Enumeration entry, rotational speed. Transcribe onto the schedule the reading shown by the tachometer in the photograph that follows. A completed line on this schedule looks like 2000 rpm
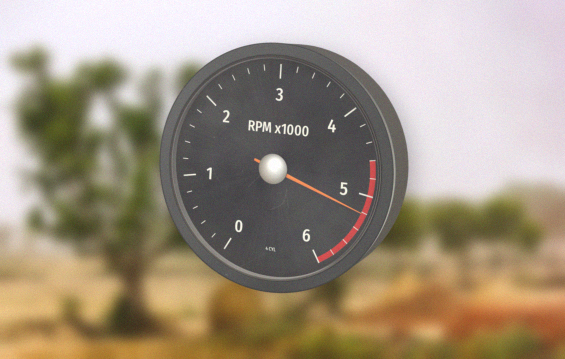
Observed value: 5200 rpm
